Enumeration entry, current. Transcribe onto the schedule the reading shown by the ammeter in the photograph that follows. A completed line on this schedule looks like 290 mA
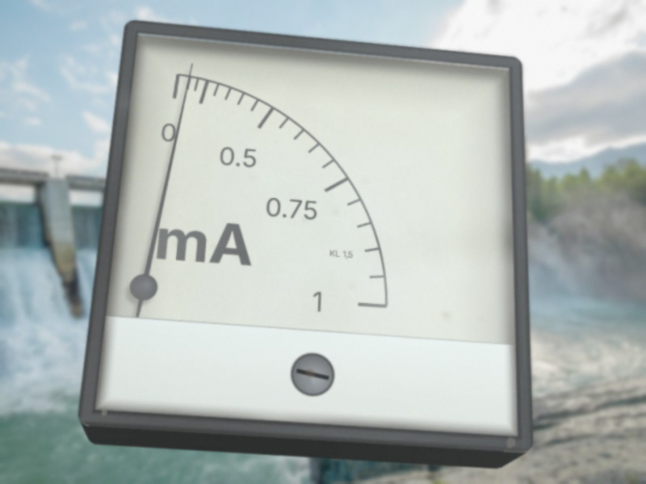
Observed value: 0.15 mA
